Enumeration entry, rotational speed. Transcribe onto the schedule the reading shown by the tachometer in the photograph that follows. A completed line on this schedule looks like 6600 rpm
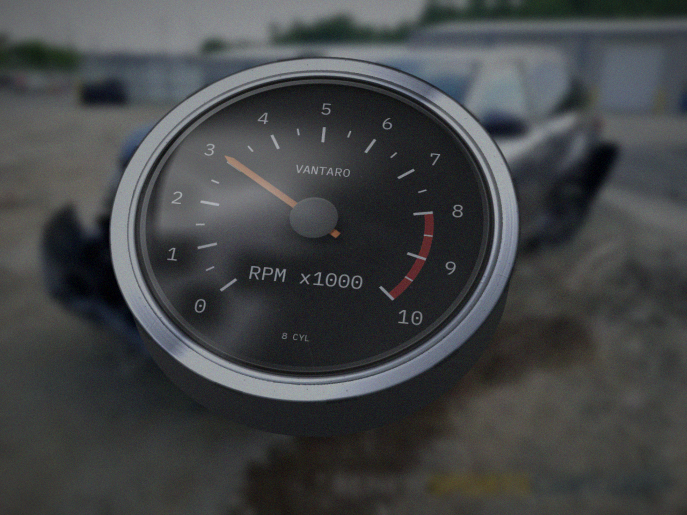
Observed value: 3000 rpm
